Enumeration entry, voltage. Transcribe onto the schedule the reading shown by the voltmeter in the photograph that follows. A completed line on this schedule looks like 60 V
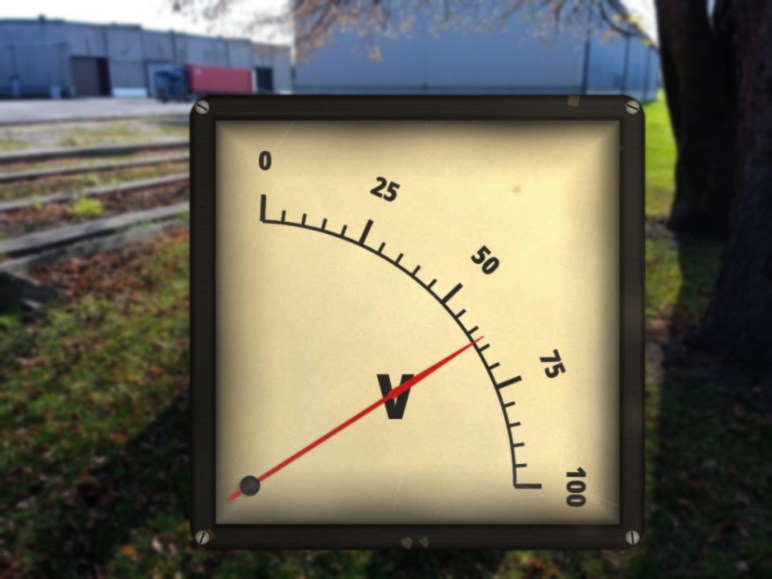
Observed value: 62.5 V
